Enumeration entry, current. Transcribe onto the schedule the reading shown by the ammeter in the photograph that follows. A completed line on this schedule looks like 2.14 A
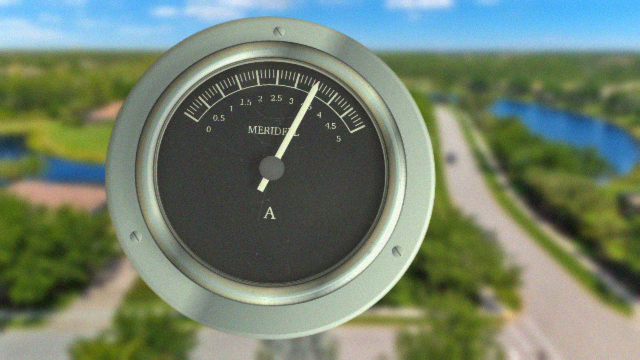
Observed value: 3.5 A
